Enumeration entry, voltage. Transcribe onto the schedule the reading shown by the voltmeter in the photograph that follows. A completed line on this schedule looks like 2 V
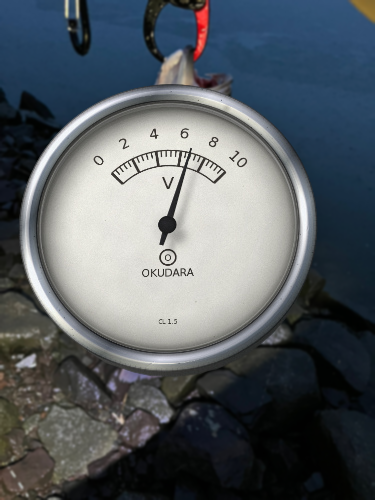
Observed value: 6.8 V
